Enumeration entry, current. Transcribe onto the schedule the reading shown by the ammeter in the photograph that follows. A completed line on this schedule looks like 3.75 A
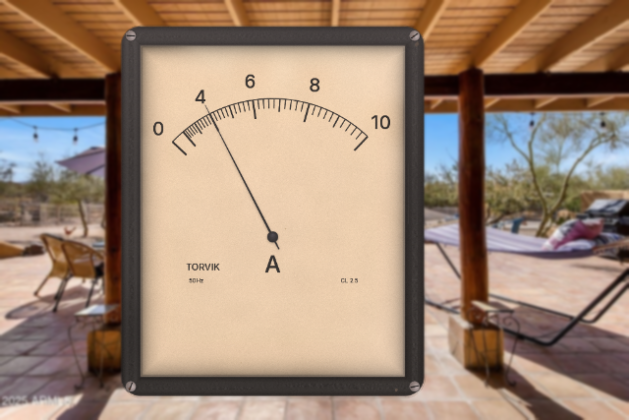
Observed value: 4 A
